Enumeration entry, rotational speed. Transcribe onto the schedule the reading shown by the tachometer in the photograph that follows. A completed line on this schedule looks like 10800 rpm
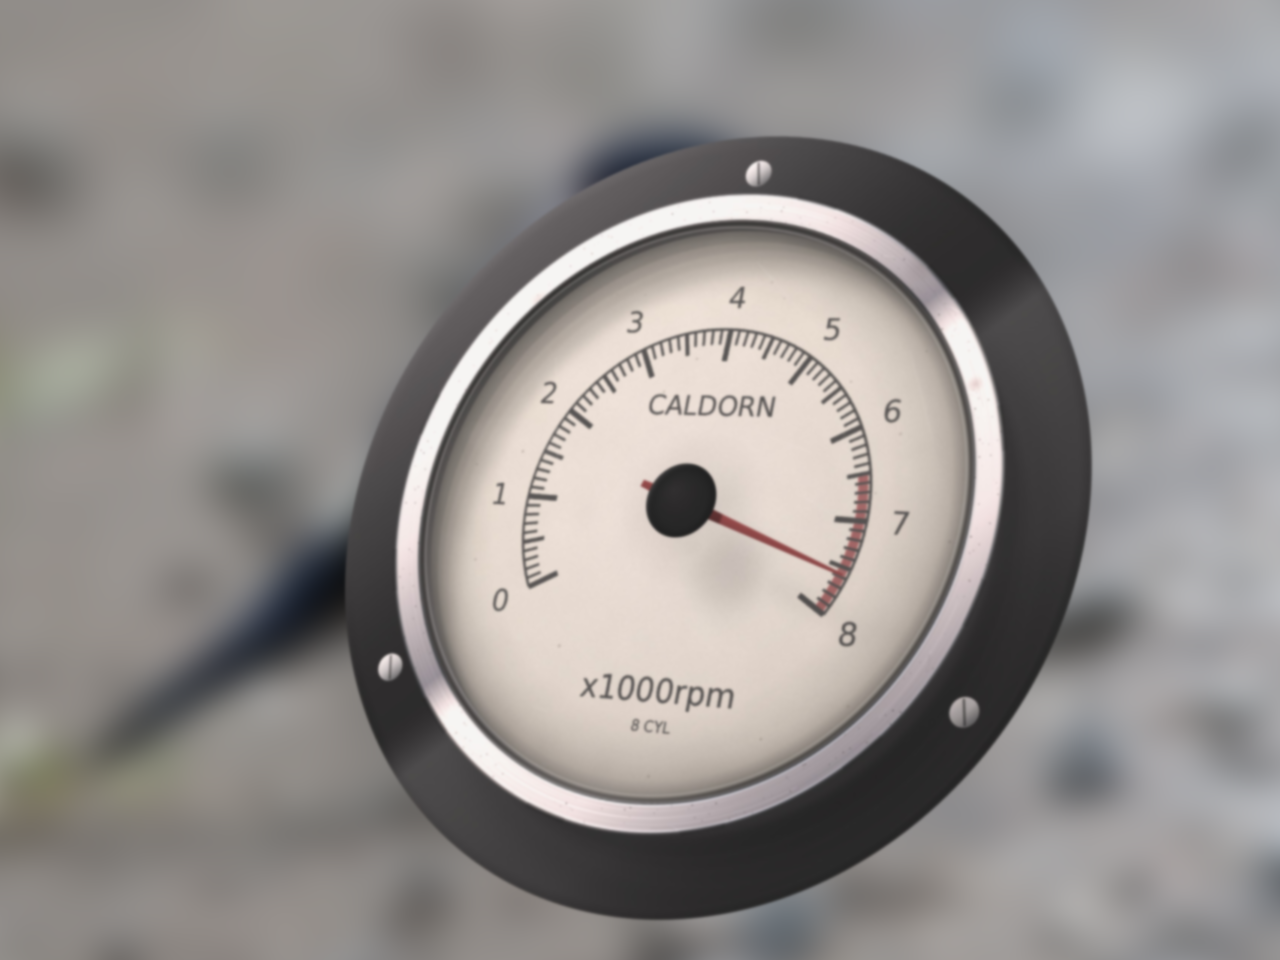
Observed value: 7600 rpm
